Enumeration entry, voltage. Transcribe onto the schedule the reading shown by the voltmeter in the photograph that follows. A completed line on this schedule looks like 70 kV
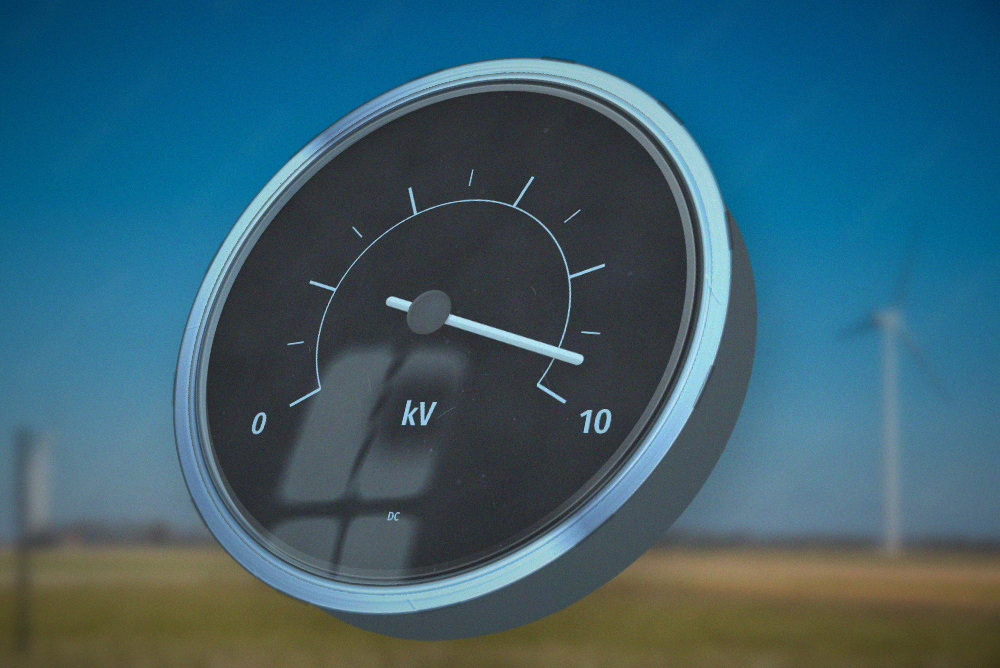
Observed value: 9.5 kV
